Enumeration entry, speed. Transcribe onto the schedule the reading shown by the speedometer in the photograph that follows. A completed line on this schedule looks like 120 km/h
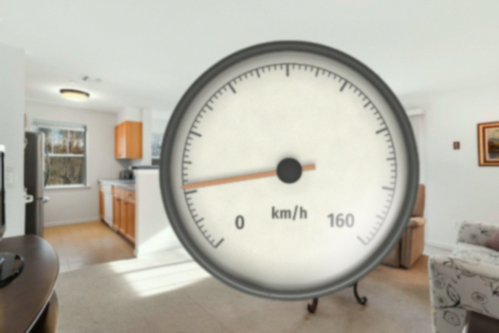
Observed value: 22 km/h
